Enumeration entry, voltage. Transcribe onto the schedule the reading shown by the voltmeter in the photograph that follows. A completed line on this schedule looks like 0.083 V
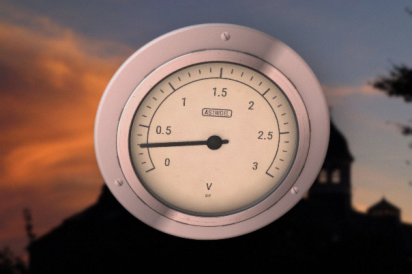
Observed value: 0.3 V
